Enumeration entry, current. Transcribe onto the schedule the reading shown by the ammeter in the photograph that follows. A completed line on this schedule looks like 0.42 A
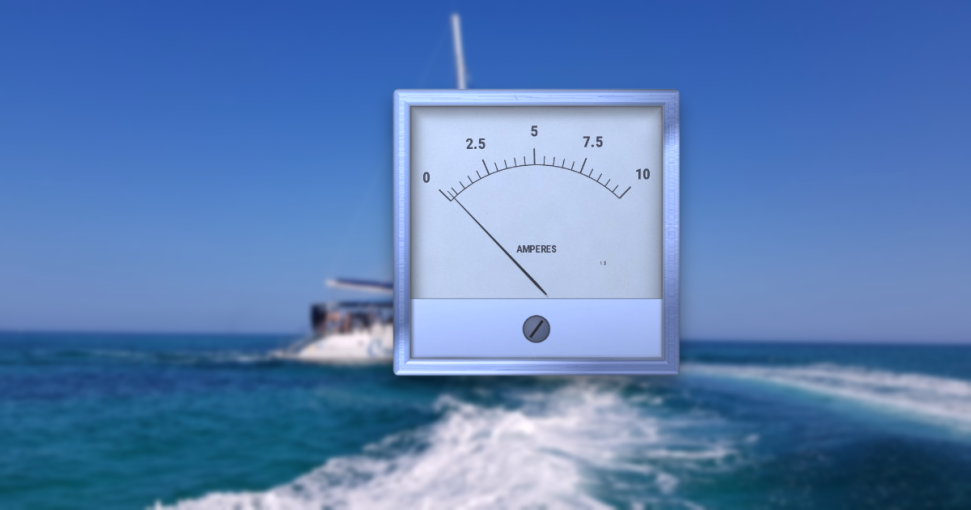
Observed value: 0.25 A
